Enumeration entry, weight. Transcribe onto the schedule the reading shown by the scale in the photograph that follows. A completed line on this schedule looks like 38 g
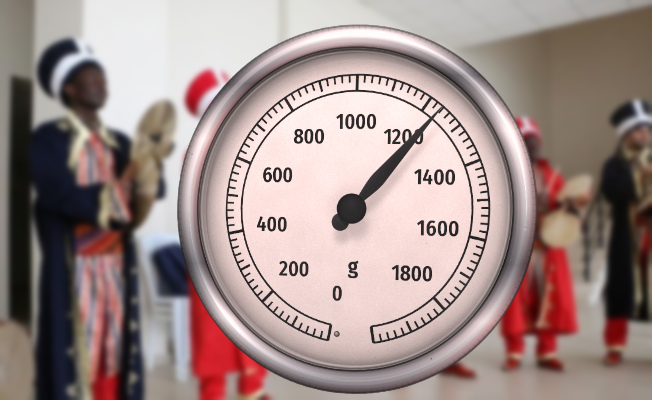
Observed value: 1240 g
